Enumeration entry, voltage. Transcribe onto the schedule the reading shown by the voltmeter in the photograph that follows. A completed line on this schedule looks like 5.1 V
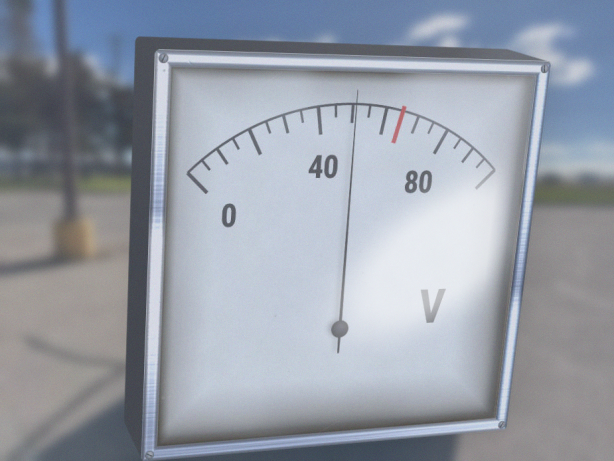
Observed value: 50 V
